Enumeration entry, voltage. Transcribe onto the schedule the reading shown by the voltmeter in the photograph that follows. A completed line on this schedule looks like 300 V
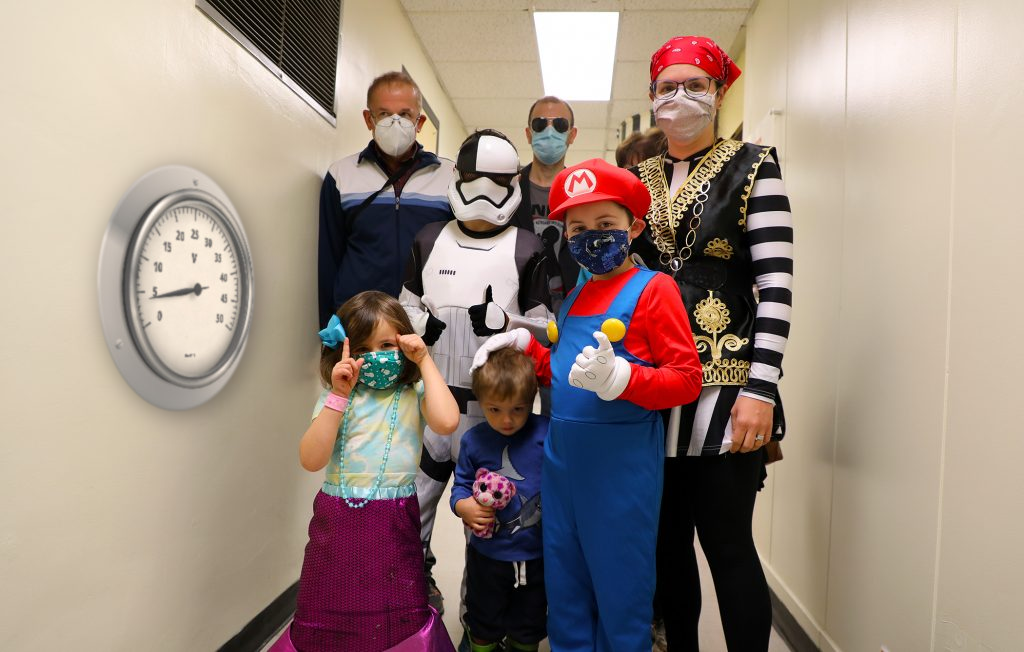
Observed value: 4 V
